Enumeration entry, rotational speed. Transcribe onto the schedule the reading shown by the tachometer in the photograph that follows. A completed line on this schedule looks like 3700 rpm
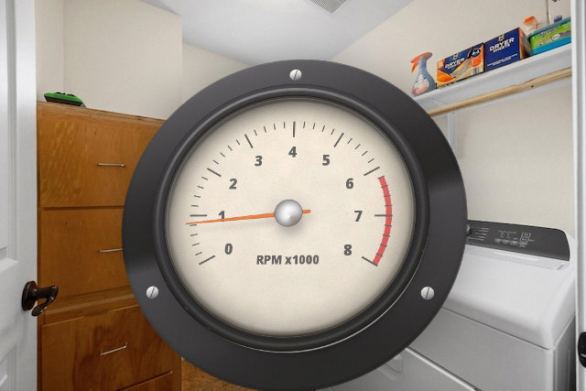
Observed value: 800 rpm
